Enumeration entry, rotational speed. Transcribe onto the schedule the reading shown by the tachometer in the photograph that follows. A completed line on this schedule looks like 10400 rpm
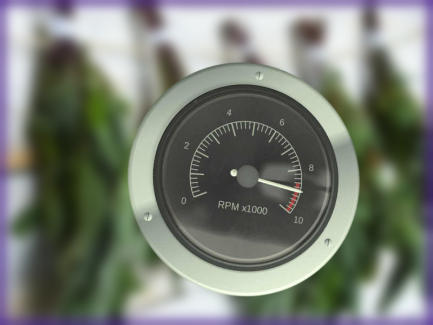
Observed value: 9000 rpm
